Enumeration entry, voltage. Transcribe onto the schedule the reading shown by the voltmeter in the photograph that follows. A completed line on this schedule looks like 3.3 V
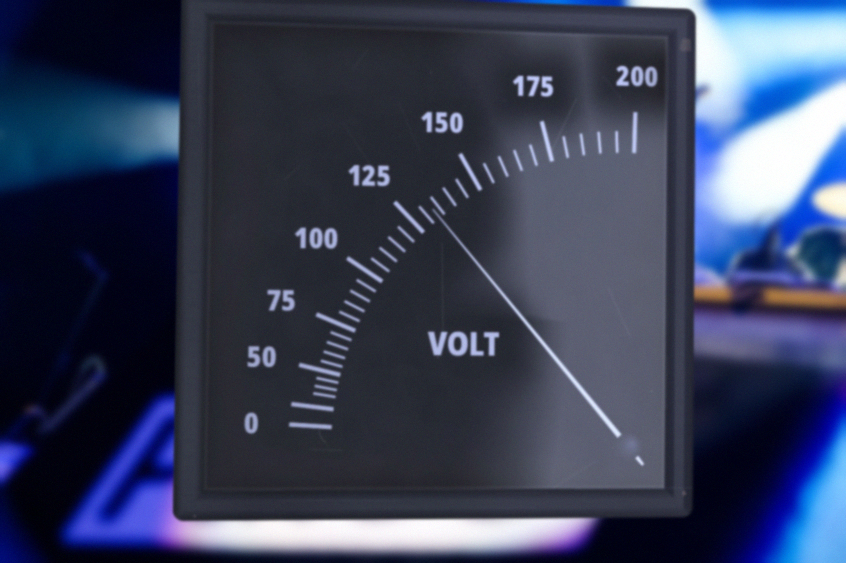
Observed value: 132.5 V
